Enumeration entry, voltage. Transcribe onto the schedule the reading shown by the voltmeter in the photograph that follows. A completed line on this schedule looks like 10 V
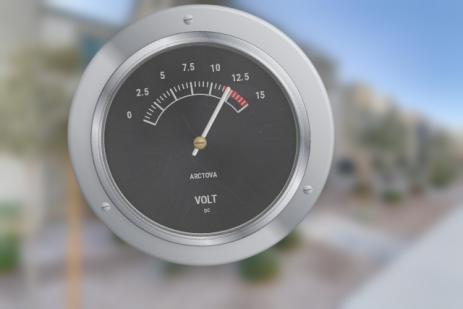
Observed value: 12 V
